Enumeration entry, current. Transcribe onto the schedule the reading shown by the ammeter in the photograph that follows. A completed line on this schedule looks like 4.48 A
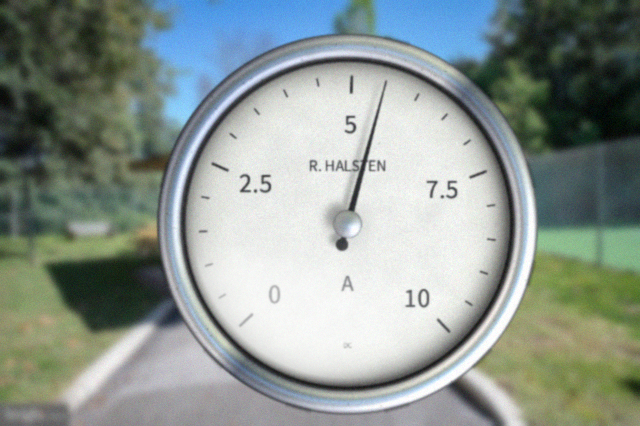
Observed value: 5.5 A
